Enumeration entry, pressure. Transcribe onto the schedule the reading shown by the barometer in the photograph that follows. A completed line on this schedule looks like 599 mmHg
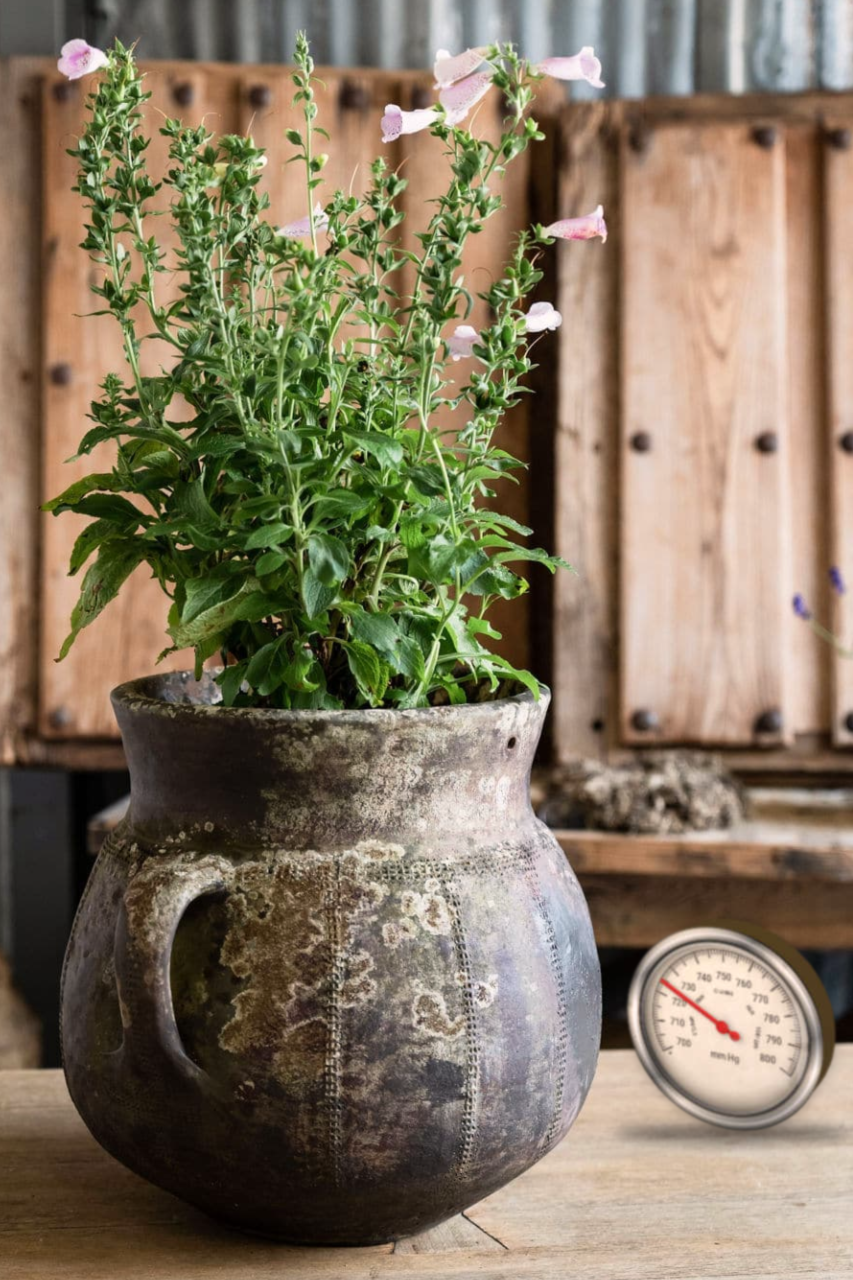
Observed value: 725 mmHg
